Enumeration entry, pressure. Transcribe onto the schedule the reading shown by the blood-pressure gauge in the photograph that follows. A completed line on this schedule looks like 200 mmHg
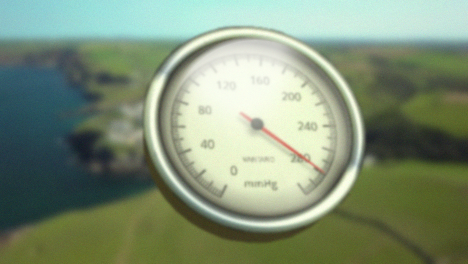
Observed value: 280 mmHg
